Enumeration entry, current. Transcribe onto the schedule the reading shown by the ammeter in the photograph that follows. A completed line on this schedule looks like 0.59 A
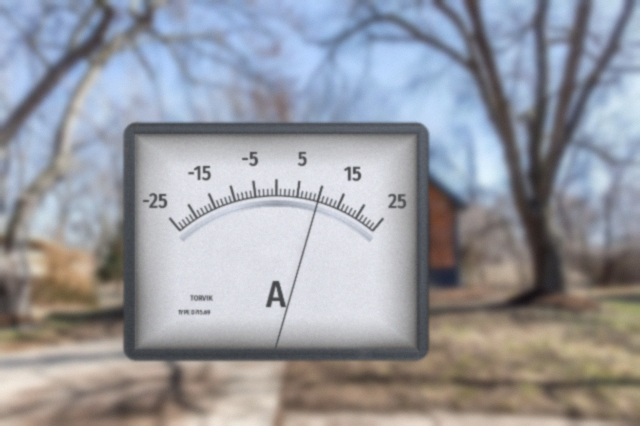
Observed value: 10 A
